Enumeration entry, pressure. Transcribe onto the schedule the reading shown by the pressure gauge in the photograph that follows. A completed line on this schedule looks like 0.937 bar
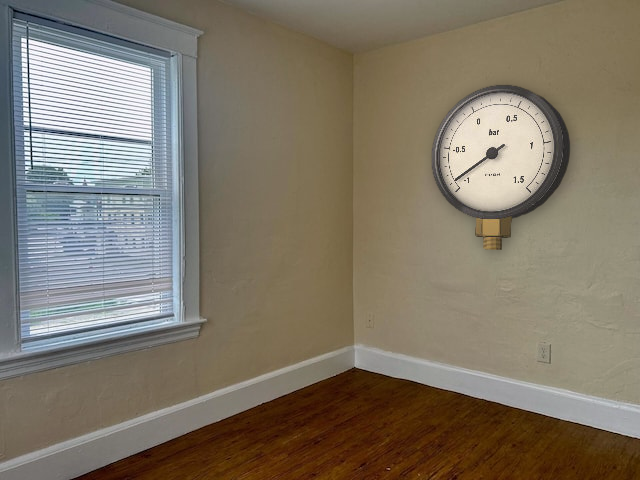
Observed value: -0.9 bar
